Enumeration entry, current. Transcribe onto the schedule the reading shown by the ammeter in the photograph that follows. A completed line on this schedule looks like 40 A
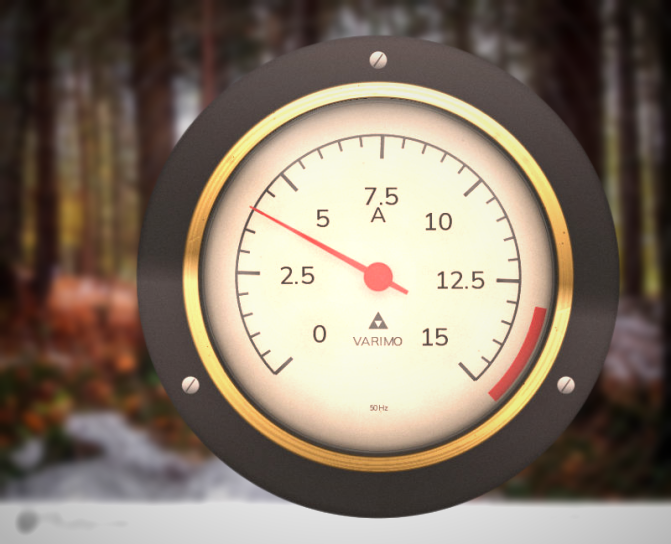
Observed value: 4 A
